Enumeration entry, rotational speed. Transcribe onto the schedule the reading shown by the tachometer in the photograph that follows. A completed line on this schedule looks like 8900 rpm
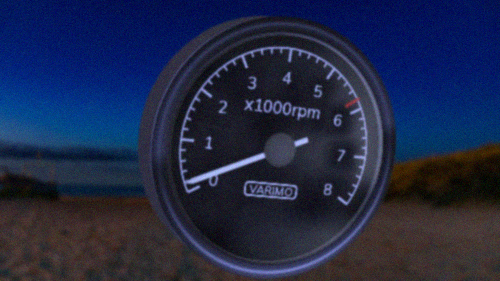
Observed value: 200 rpm
